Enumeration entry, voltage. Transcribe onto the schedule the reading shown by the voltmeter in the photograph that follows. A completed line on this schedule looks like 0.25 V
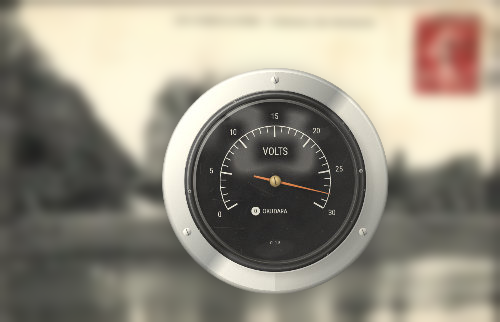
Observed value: 28 V
